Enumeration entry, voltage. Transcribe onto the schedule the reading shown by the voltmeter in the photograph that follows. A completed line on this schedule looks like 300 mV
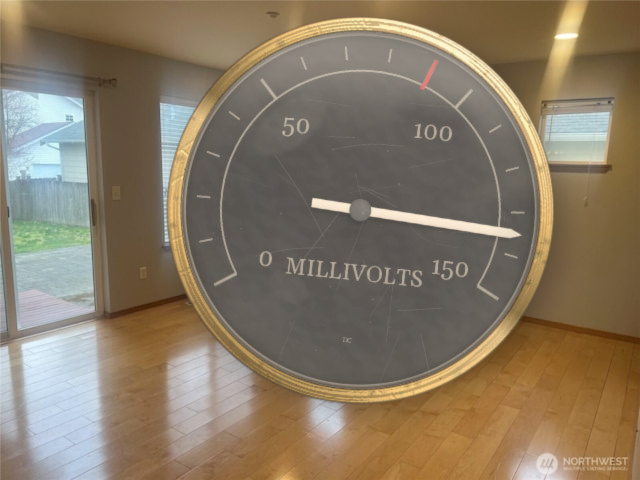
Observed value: 135 mV
